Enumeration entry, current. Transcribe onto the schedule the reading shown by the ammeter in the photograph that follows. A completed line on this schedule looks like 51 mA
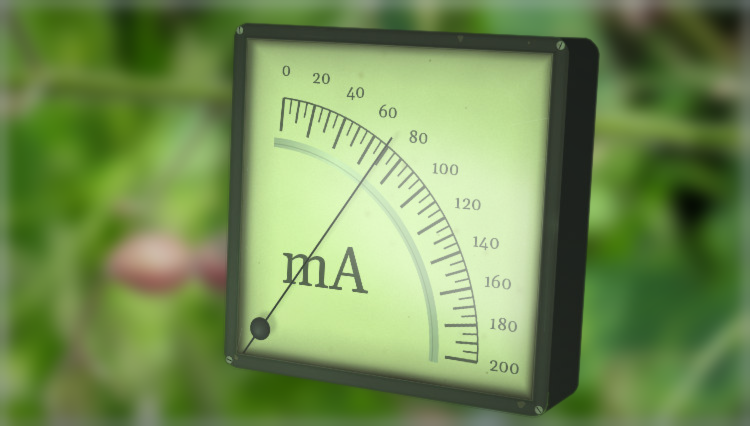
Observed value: 70 mA
